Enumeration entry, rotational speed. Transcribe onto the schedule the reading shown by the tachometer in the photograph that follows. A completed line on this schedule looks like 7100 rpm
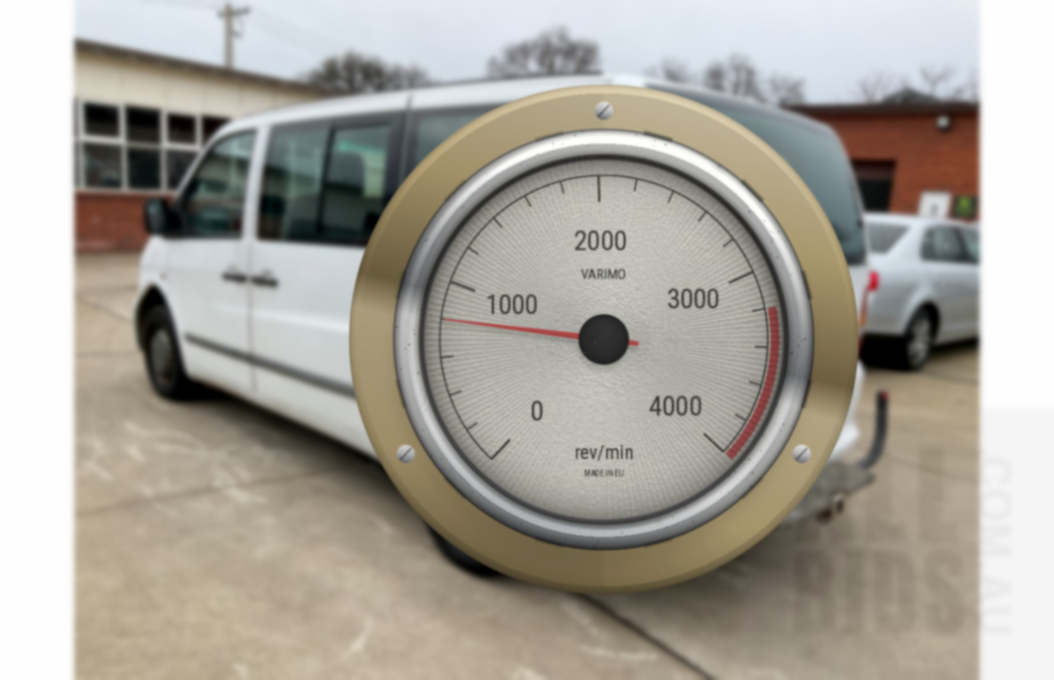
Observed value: 800 rpm
